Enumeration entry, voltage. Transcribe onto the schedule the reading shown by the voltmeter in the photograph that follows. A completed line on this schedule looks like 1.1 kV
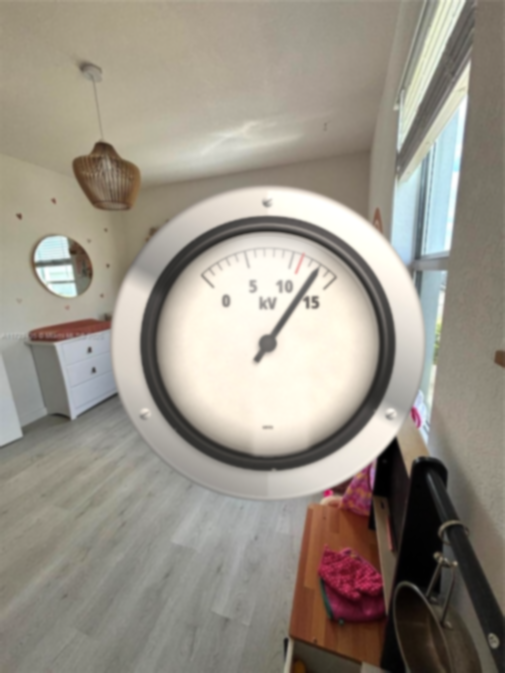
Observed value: 13 kV
